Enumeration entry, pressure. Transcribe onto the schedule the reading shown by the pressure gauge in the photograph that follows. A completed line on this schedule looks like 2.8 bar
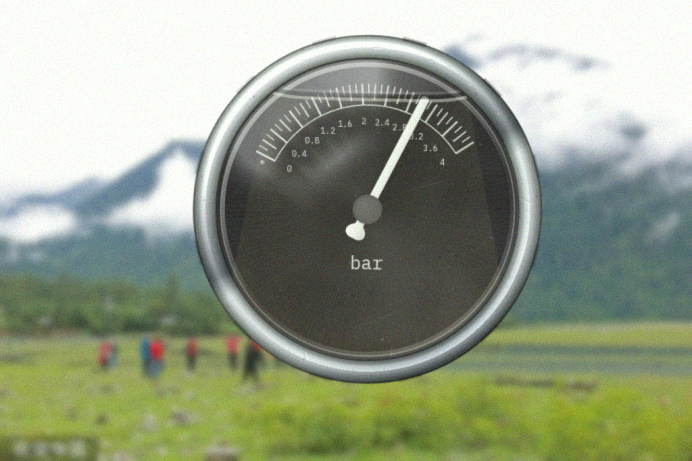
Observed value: 3 bar
